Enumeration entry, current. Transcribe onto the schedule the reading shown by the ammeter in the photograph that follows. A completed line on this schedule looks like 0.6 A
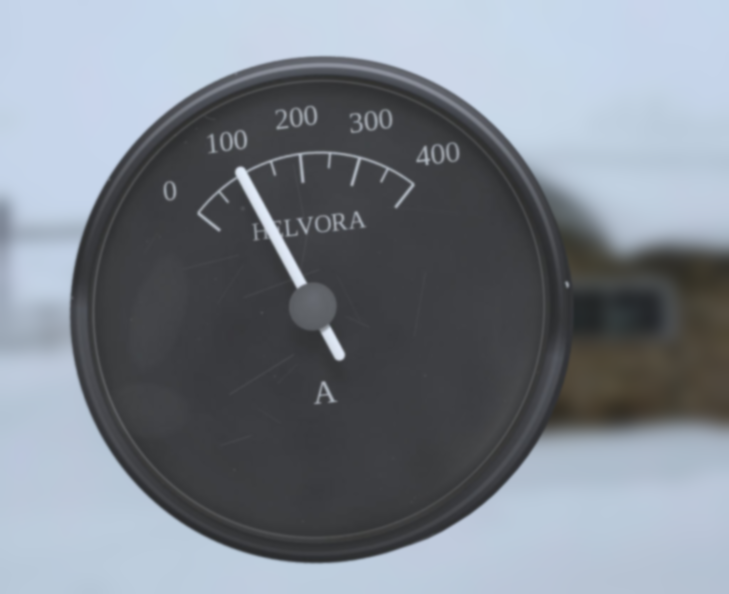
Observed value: 100 A
